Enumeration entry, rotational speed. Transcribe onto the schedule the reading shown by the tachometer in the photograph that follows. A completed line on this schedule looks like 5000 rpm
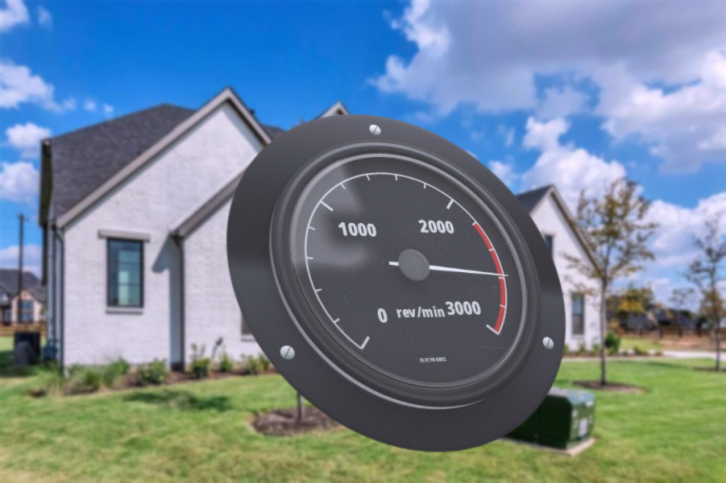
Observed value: 2600 rpm
